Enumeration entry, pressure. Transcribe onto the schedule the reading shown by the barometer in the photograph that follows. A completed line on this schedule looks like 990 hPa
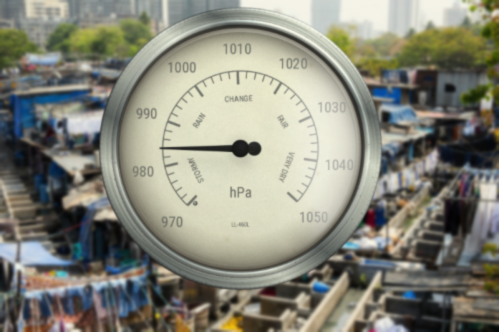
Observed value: 984 hPa
